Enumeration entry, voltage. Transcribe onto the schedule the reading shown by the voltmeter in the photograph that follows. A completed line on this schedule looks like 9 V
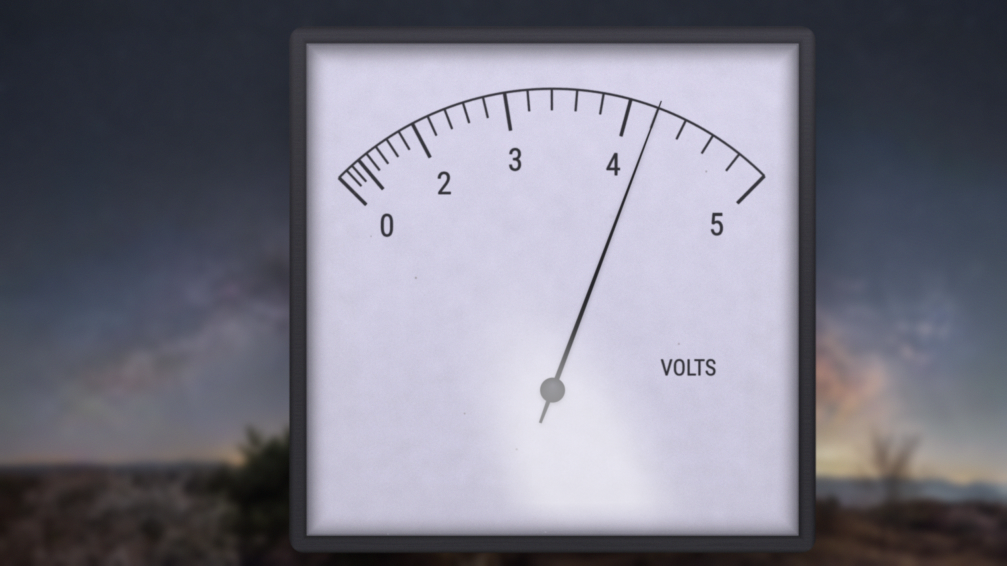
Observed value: 4.2 V
